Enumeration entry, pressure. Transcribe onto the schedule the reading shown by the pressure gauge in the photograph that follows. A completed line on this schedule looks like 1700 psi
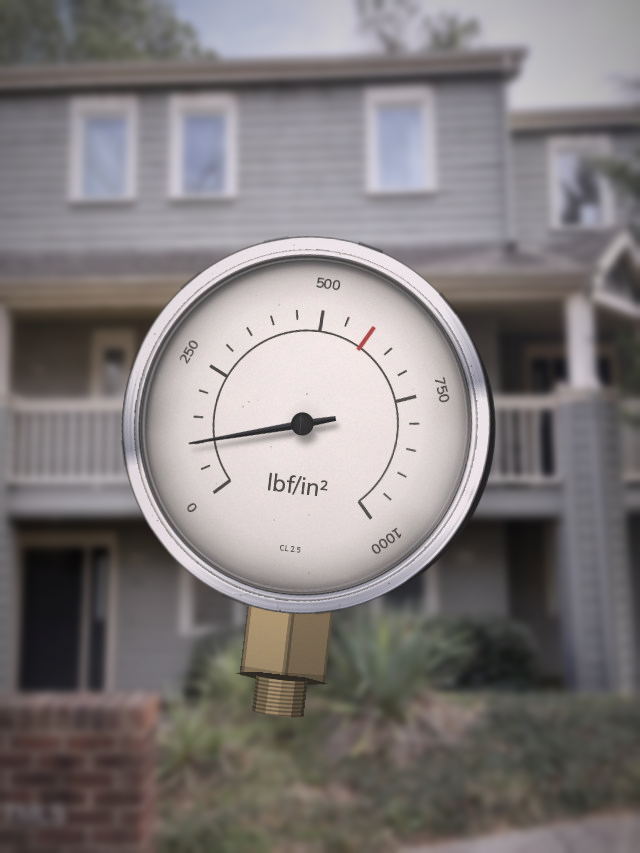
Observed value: 100 psi
